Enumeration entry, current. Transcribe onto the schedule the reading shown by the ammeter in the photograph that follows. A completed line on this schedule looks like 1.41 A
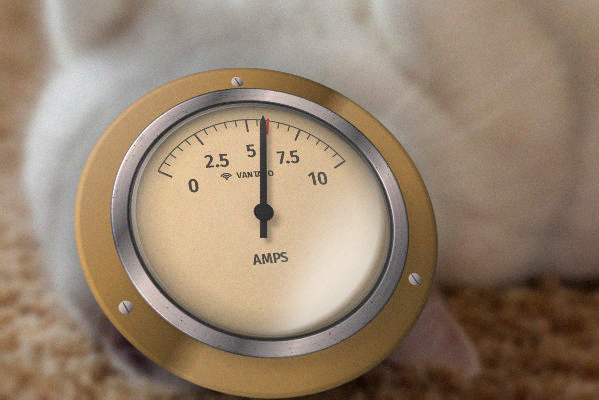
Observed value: 5.75 A
